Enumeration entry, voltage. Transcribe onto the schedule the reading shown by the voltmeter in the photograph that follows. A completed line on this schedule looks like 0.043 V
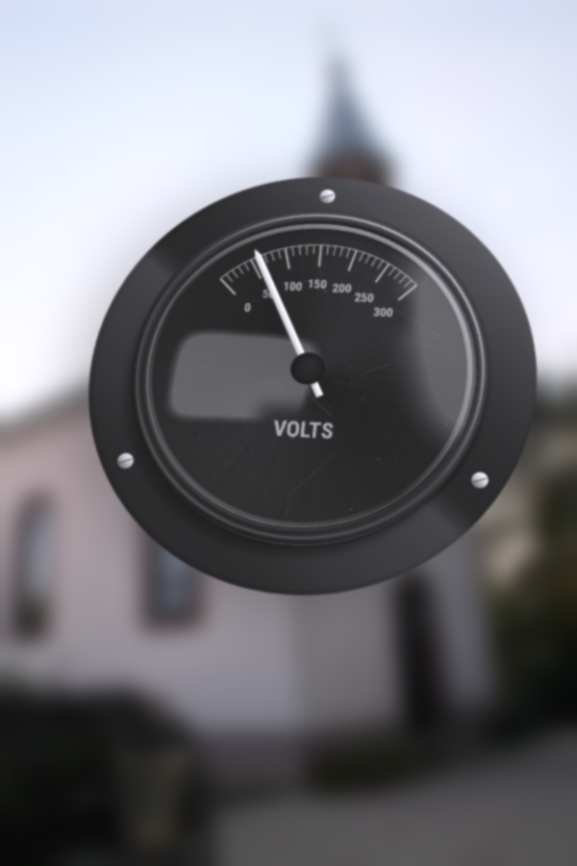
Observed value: 60 V
